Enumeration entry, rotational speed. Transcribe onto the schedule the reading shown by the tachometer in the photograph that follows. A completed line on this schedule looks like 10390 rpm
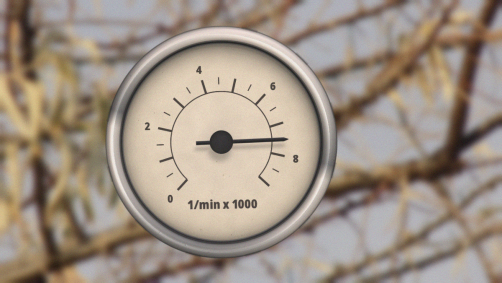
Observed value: 7500 rpm
